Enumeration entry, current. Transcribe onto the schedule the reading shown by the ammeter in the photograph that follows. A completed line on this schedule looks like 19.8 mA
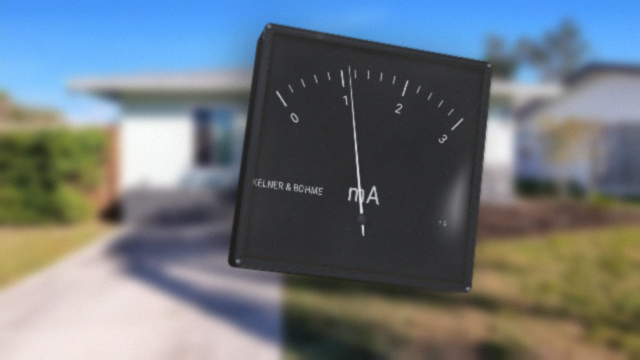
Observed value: 1.1 mA
